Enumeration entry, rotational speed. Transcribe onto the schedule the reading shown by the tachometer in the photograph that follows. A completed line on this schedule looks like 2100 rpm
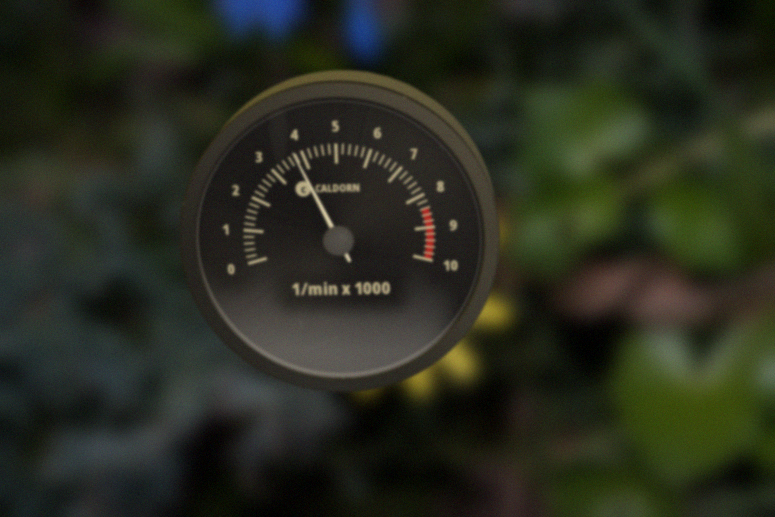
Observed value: 3800 rpm
